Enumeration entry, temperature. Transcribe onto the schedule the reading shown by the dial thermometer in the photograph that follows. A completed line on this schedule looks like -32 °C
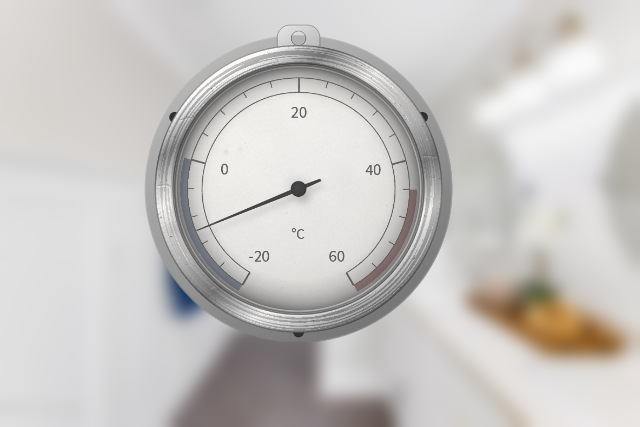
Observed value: -10 °C
